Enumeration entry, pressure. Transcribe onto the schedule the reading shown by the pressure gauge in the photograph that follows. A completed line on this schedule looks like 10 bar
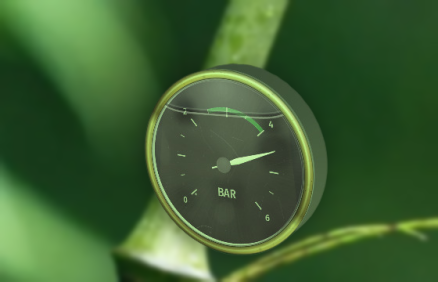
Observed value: 4.5 bar
